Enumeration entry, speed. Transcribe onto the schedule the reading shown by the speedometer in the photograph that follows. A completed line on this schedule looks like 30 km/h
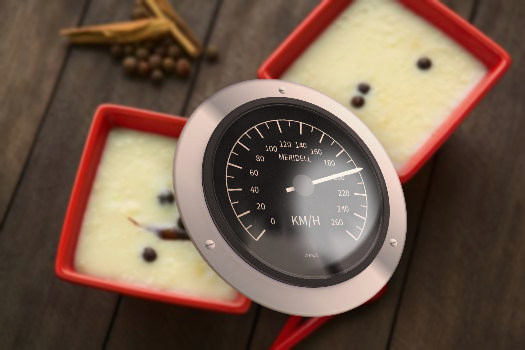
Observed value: 200 km/h
